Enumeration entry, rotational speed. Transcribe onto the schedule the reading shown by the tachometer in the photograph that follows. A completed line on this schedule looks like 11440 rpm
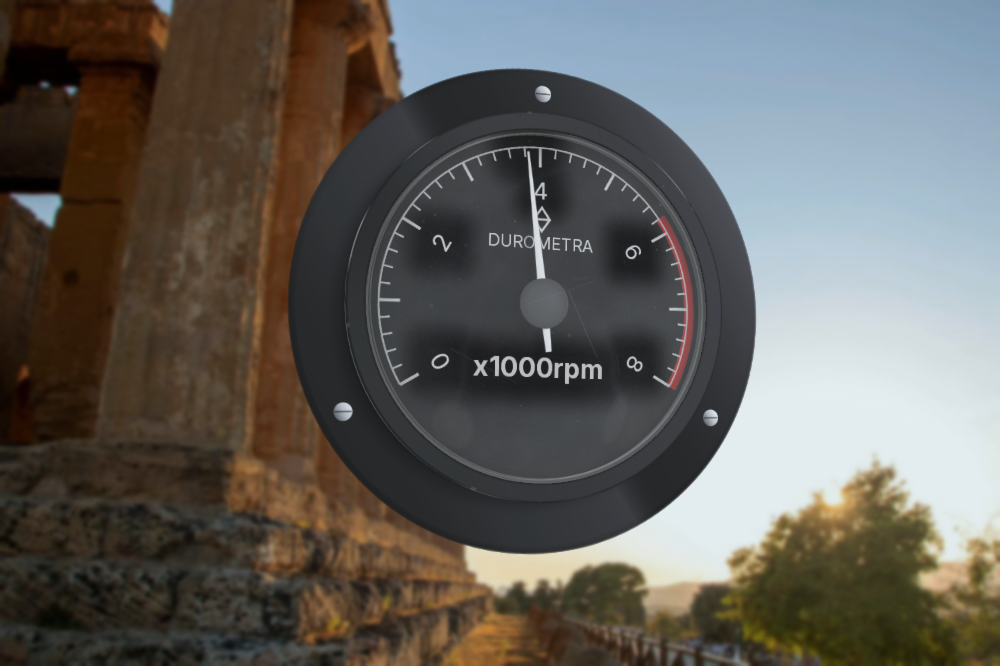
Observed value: 3800 rpm
